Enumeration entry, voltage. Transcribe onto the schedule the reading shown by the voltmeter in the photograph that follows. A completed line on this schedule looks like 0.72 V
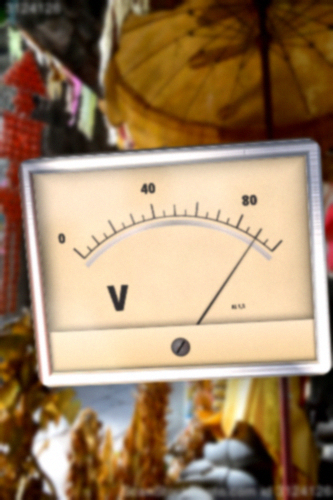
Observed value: 90 V
